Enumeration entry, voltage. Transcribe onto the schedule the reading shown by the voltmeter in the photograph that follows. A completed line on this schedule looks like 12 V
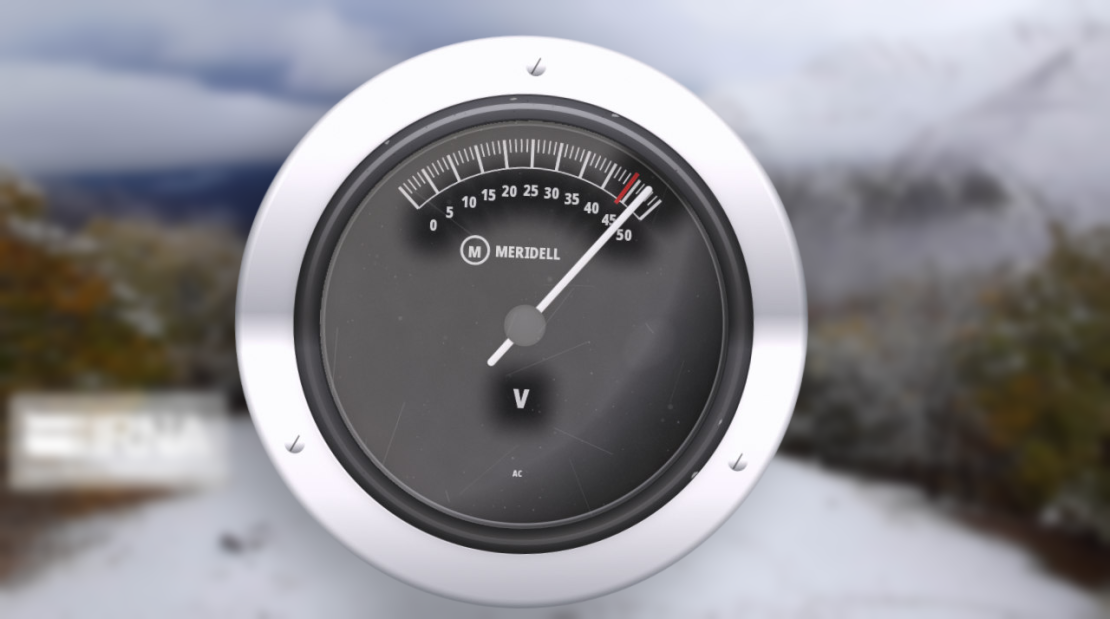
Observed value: 47 V
